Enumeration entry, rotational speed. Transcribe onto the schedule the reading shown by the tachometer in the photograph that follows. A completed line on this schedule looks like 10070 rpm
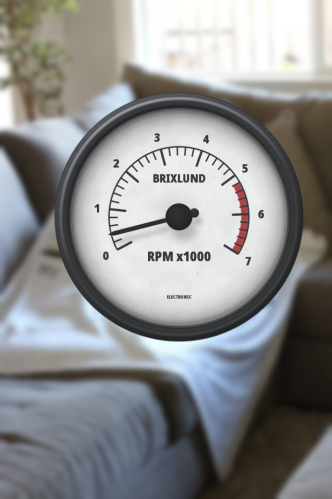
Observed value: 400 rpm
